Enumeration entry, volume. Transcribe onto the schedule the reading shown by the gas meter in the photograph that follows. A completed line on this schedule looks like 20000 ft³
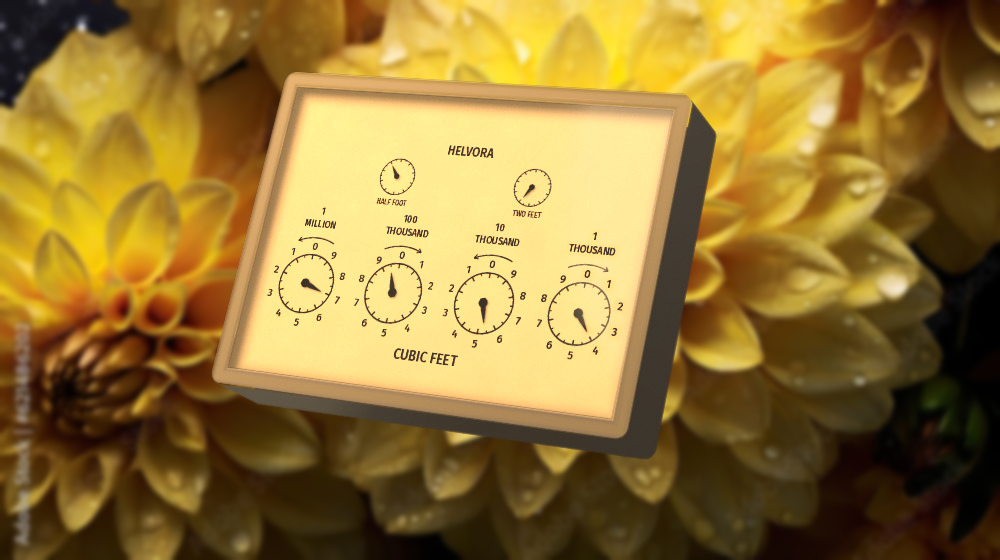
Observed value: 695400 ft³
